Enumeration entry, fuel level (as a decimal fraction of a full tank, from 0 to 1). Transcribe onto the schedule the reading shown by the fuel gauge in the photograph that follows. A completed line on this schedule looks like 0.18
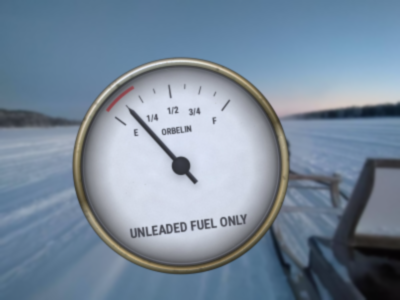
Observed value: 0.125
